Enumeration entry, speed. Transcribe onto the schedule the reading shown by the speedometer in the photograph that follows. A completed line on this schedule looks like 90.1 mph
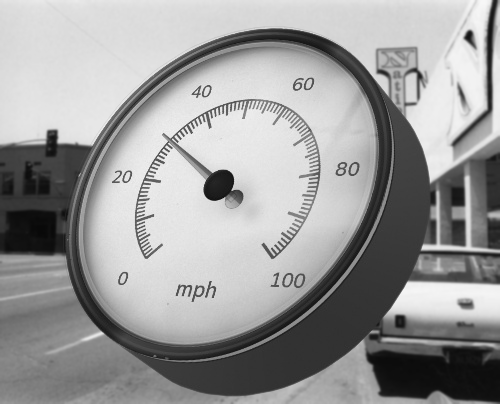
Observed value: 30 mph
